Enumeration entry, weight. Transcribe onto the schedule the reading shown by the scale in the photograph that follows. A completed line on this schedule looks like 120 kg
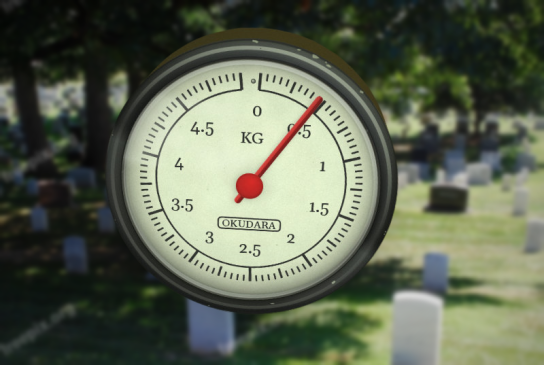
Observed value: 0.45 kg
